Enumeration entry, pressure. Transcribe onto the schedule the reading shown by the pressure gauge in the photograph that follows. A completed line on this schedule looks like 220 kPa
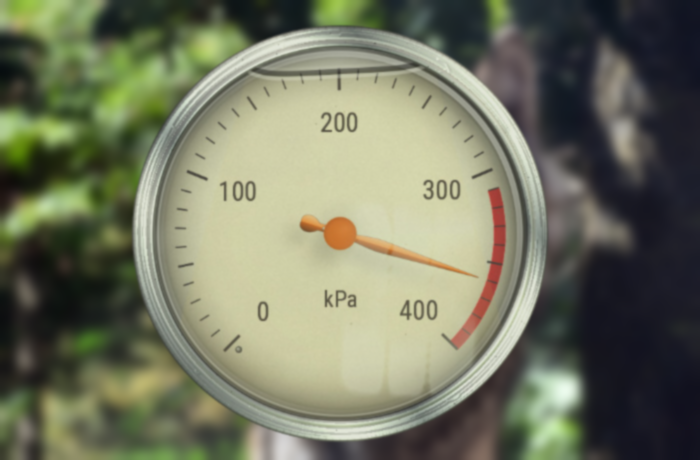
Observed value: 360 kPa
